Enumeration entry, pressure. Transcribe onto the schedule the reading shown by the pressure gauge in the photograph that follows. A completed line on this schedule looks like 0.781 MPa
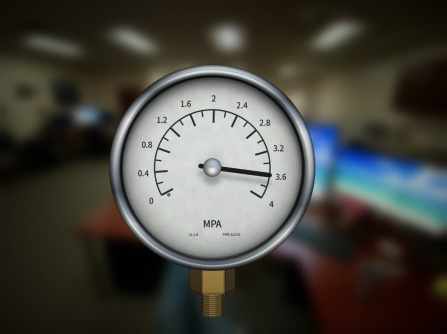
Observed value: 3.6 MPa
